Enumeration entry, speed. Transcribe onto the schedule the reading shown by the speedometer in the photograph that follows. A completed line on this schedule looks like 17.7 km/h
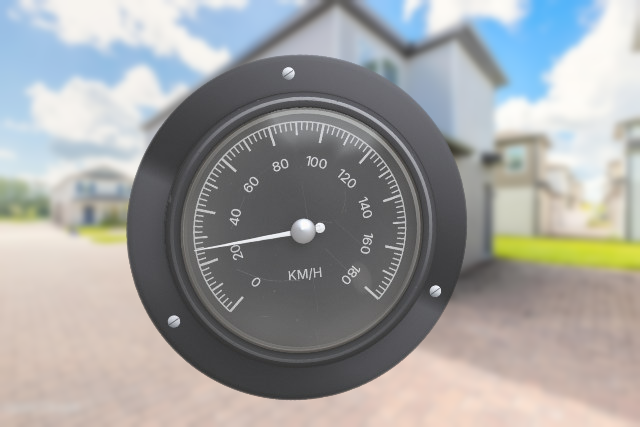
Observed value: 26 km/h
